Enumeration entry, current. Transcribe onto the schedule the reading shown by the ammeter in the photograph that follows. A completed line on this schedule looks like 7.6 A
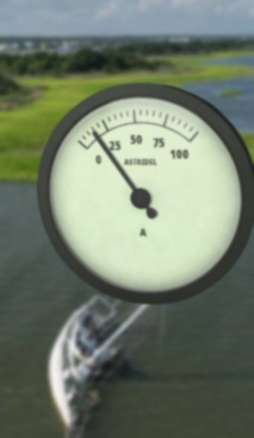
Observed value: 15 A
